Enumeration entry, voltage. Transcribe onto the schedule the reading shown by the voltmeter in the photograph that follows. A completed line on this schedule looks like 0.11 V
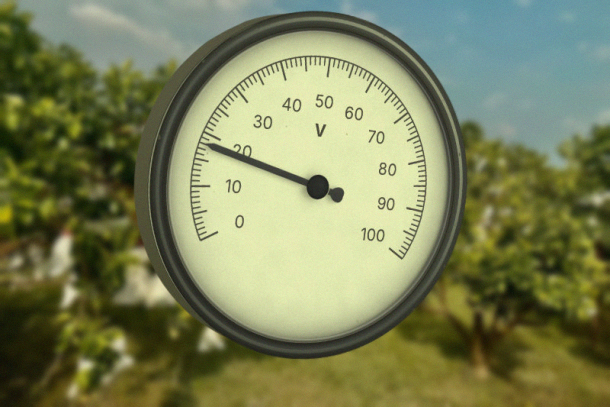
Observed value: 18 V
